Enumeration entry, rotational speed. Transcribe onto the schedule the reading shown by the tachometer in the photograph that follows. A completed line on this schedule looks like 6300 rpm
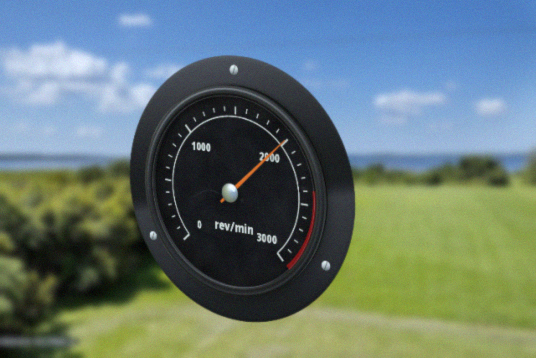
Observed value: 2000 rpm
